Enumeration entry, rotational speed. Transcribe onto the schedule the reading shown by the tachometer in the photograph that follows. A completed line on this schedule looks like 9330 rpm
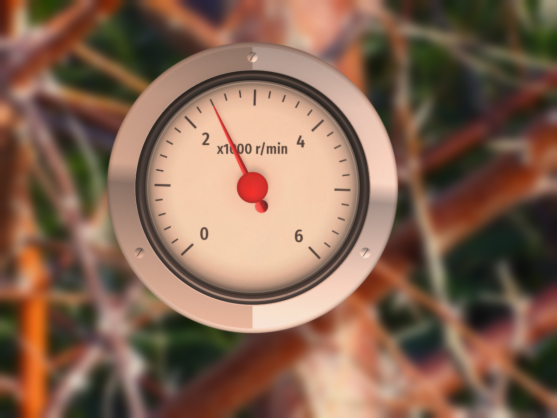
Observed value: 2400 rpm
